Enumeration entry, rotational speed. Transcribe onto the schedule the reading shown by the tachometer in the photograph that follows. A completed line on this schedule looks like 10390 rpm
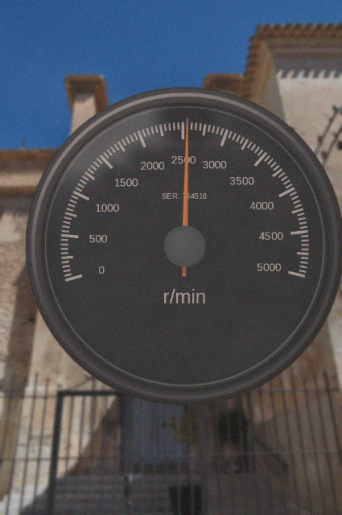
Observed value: 2550 rpm
